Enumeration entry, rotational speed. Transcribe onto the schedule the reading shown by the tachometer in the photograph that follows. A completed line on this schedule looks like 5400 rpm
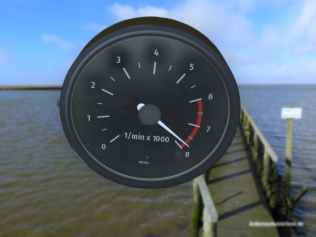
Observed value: 7750 rpm
